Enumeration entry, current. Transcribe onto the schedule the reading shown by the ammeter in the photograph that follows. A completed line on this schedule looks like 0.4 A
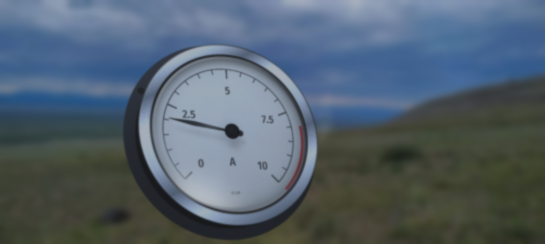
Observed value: 2 A
